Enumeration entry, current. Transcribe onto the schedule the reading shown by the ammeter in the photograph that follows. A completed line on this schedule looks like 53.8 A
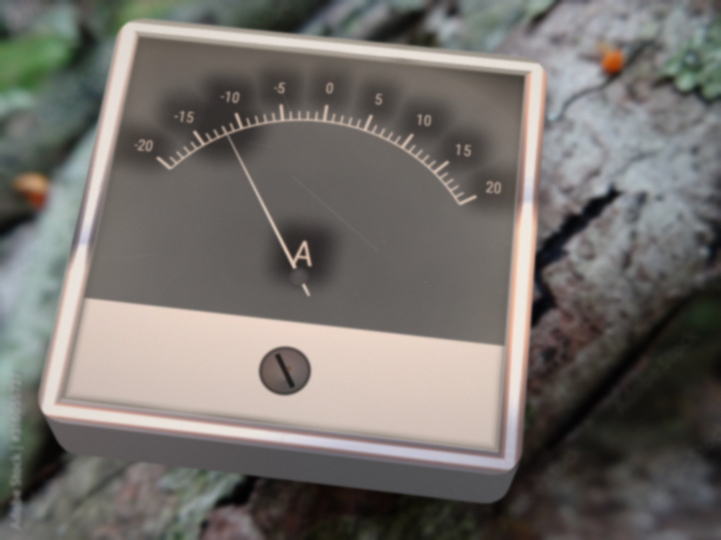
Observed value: -12 A
